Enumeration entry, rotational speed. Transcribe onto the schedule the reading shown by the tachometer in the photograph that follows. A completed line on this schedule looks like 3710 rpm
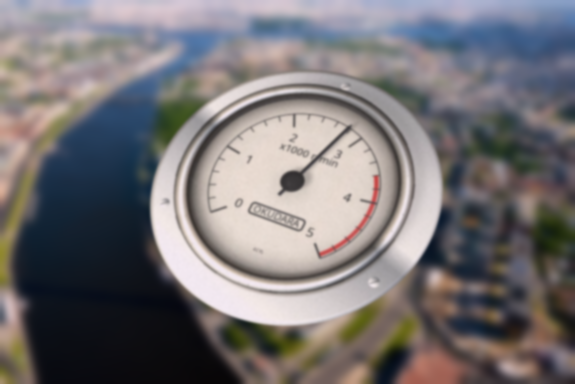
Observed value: 2800 rpm
